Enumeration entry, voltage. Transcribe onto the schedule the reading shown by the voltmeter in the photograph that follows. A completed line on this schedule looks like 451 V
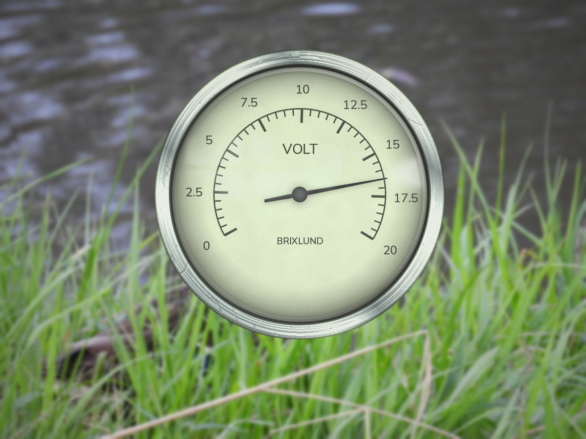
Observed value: 16.5 V
